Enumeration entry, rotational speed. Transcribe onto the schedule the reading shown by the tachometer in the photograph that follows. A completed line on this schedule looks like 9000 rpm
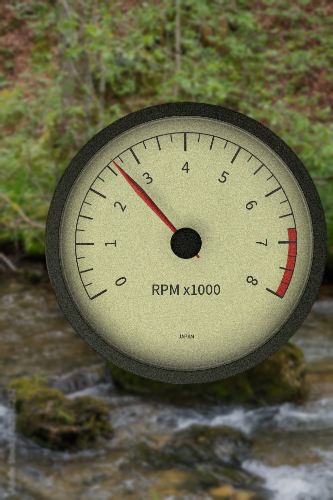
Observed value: 2625 rpm
